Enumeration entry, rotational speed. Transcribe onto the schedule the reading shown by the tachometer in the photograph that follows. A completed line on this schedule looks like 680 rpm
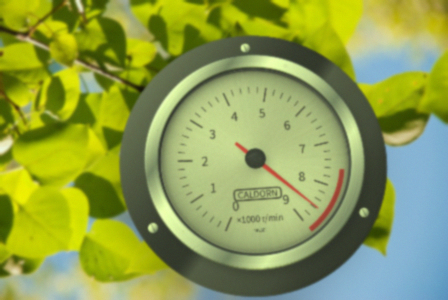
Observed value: 8600 rpm
